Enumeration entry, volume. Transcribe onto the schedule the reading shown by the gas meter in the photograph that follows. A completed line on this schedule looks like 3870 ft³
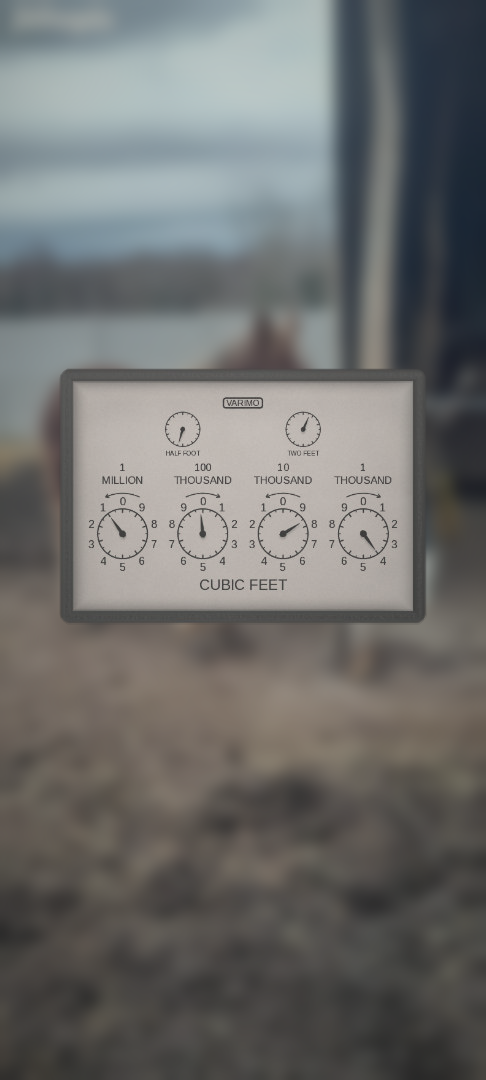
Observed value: 98400 ft³
